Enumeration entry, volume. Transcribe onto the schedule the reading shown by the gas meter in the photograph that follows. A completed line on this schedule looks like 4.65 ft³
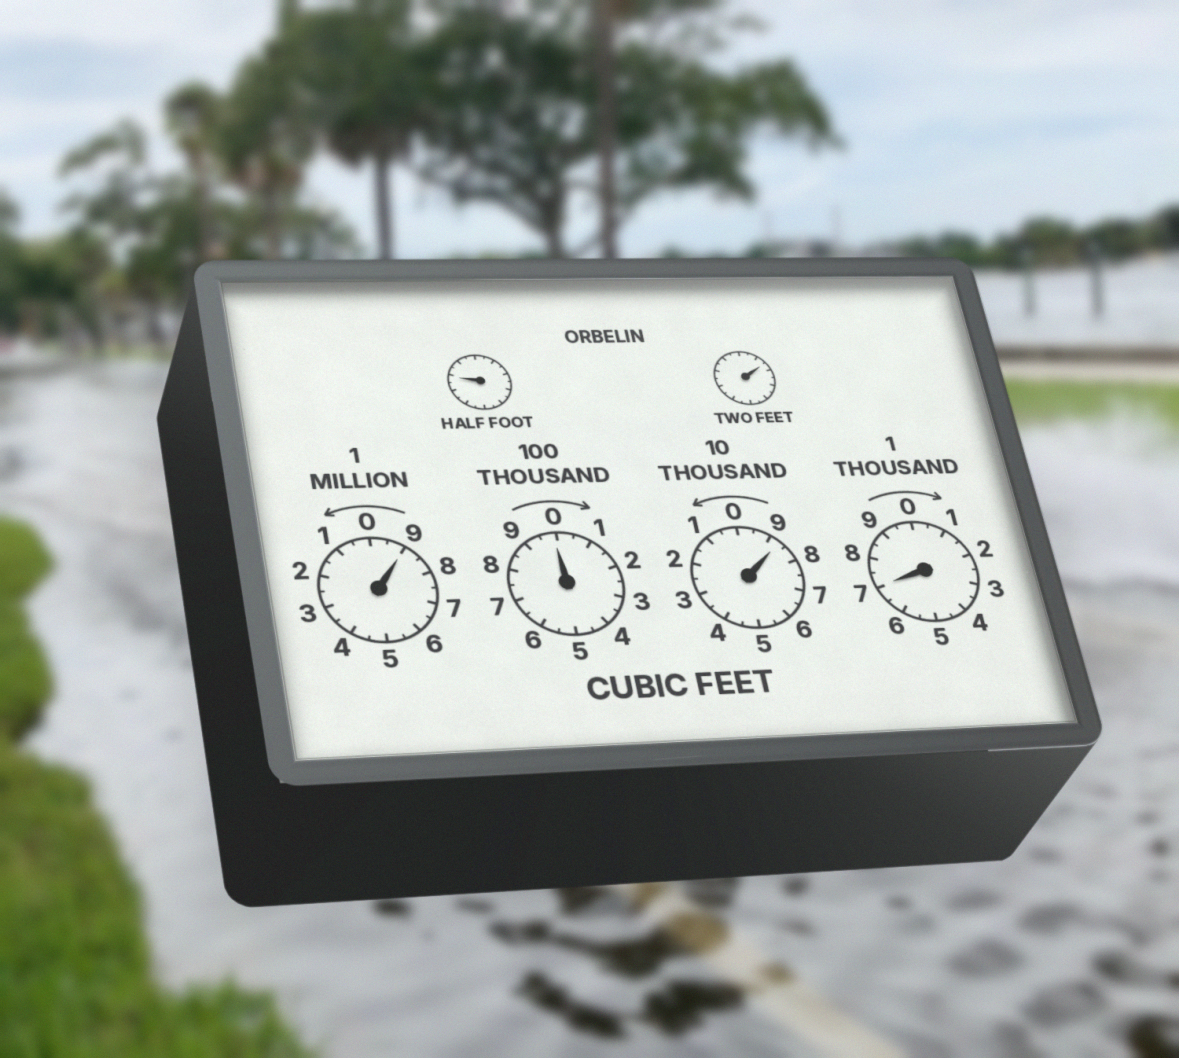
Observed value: 898700 ft³
